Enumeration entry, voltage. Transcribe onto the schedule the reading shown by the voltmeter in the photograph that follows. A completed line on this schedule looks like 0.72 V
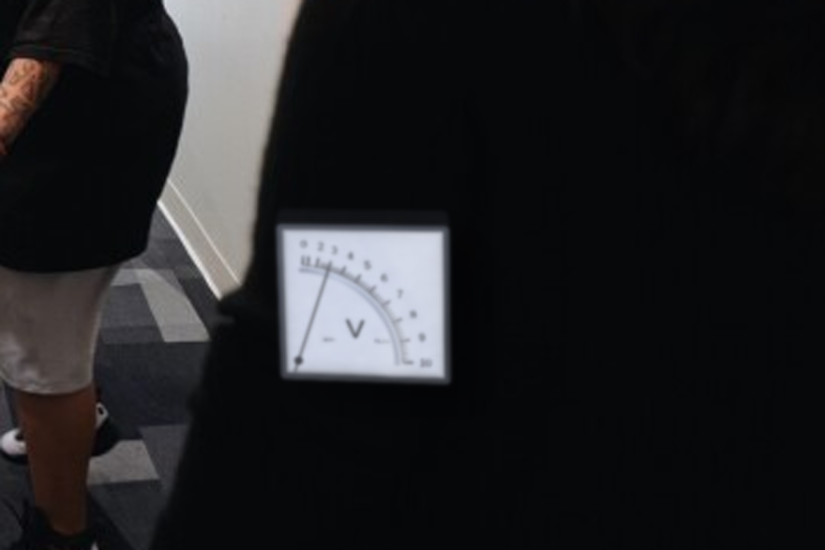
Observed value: 3 V
